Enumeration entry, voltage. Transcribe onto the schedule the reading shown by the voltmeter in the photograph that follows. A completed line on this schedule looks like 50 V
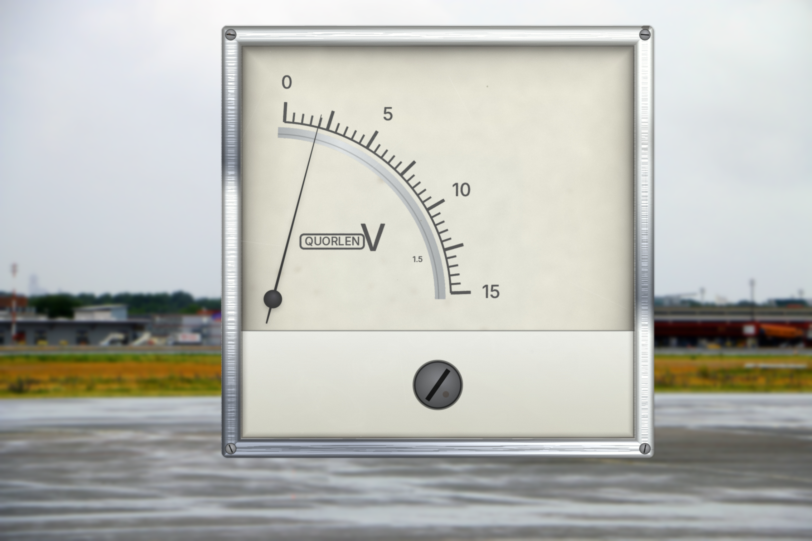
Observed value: 2 V
